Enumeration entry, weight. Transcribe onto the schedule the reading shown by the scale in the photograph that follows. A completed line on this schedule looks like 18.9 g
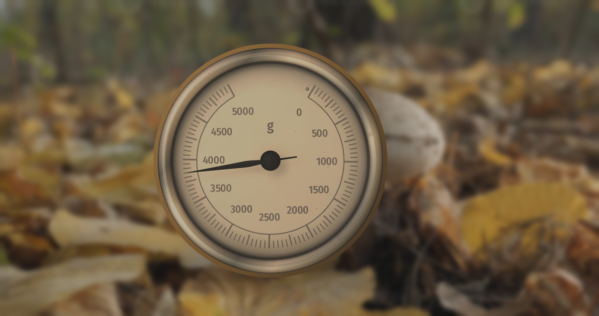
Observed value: 3850 g
